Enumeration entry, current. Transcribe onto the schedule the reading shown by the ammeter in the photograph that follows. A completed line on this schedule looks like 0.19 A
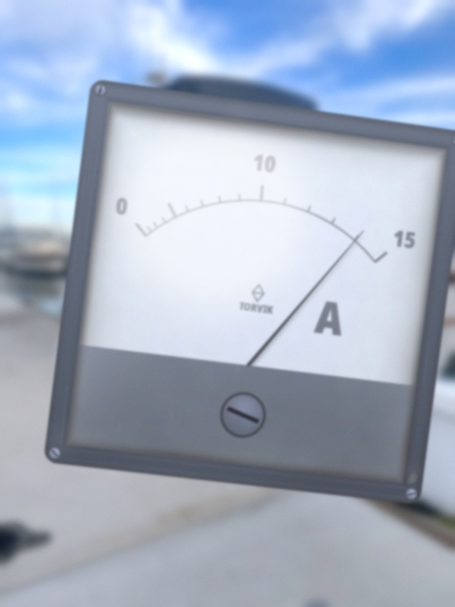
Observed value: 14 A
